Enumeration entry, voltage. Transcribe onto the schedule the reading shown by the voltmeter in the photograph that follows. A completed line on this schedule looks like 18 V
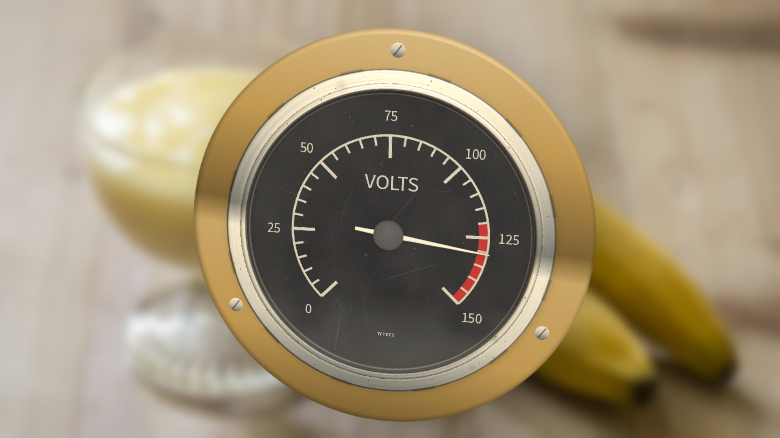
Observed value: 130 V
